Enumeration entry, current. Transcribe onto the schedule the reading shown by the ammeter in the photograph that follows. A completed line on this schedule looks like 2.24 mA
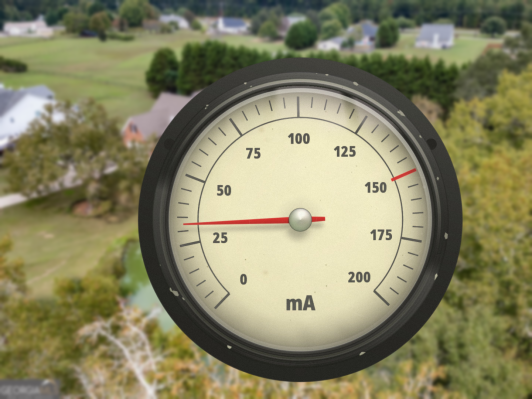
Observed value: 32.5 mA
